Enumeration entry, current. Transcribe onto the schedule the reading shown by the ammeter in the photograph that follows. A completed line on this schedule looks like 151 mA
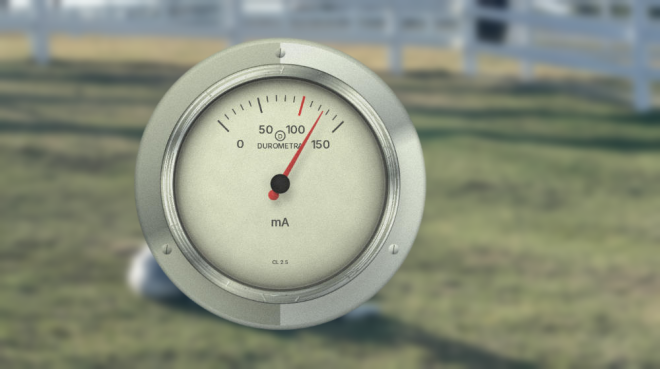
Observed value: 125 mA
